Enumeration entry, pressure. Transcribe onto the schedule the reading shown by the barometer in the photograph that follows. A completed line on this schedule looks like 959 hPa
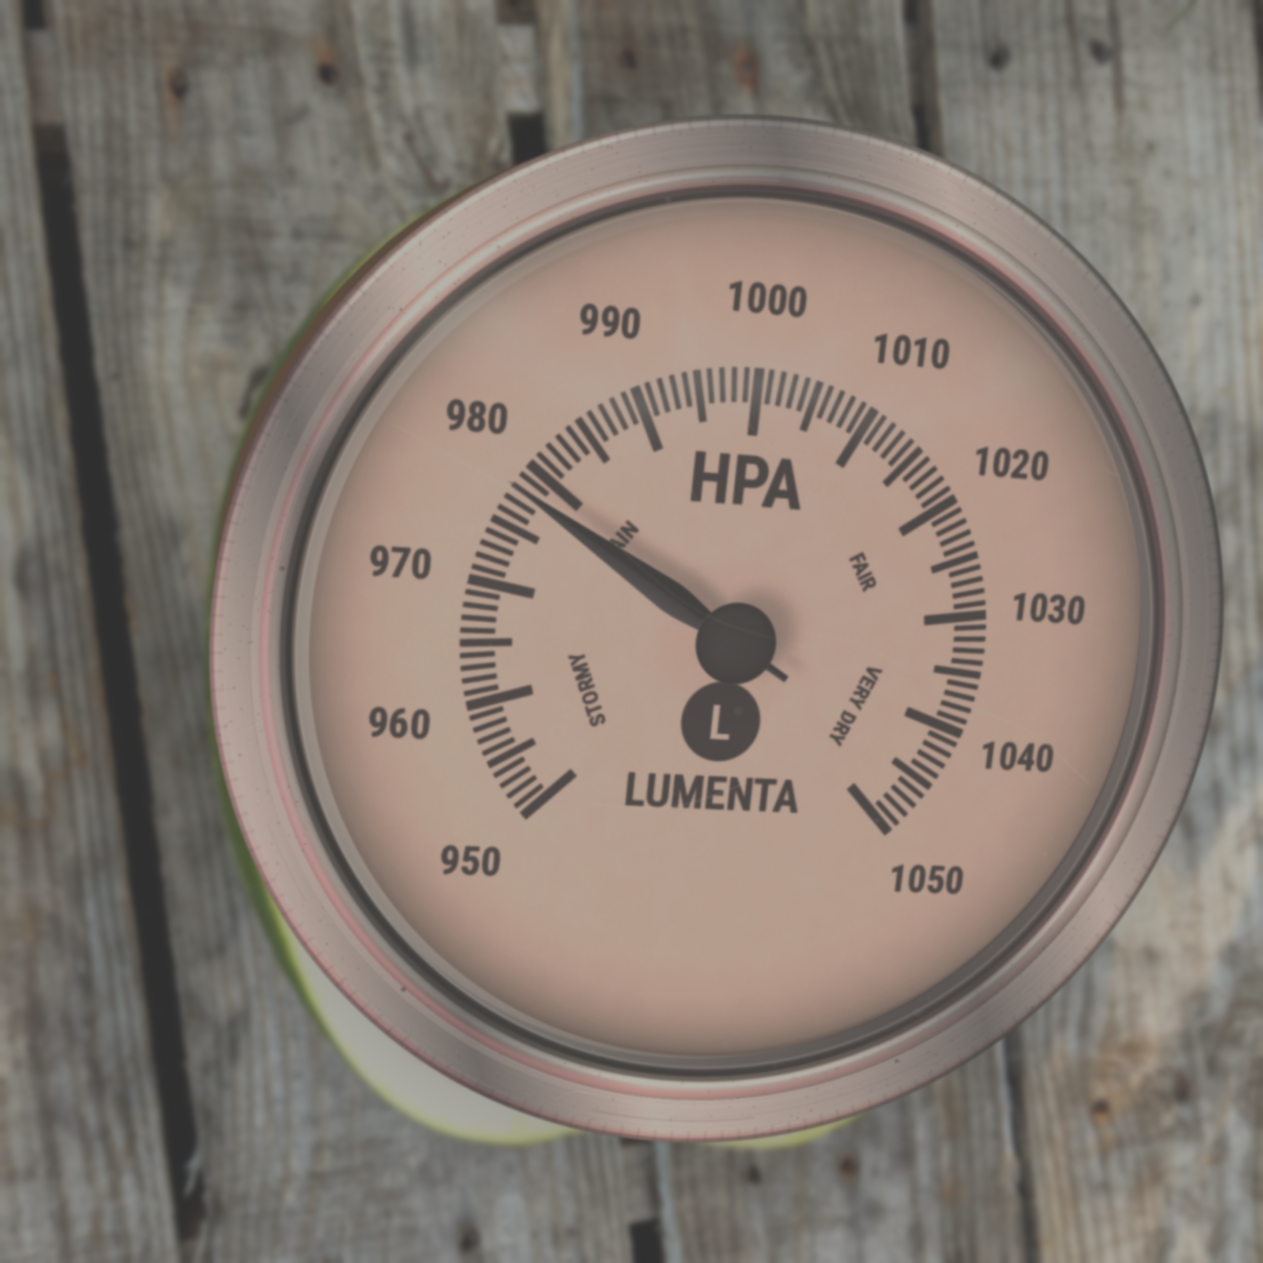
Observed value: 978 hPa
